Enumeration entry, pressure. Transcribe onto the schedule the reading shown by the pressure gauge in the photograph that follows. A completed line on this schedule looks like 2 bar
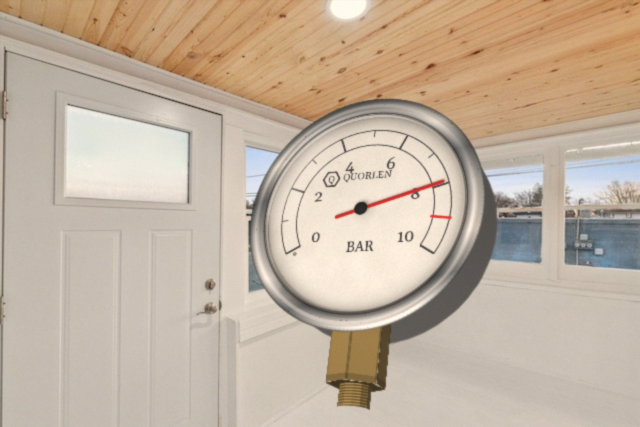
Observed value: 8 bar
